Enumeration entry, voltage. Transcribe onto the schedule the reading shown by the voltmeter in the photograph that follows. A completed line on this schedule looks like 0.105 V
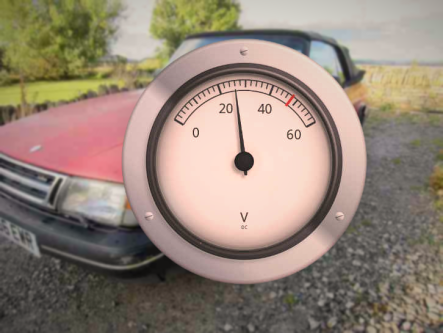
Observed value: 26 V
